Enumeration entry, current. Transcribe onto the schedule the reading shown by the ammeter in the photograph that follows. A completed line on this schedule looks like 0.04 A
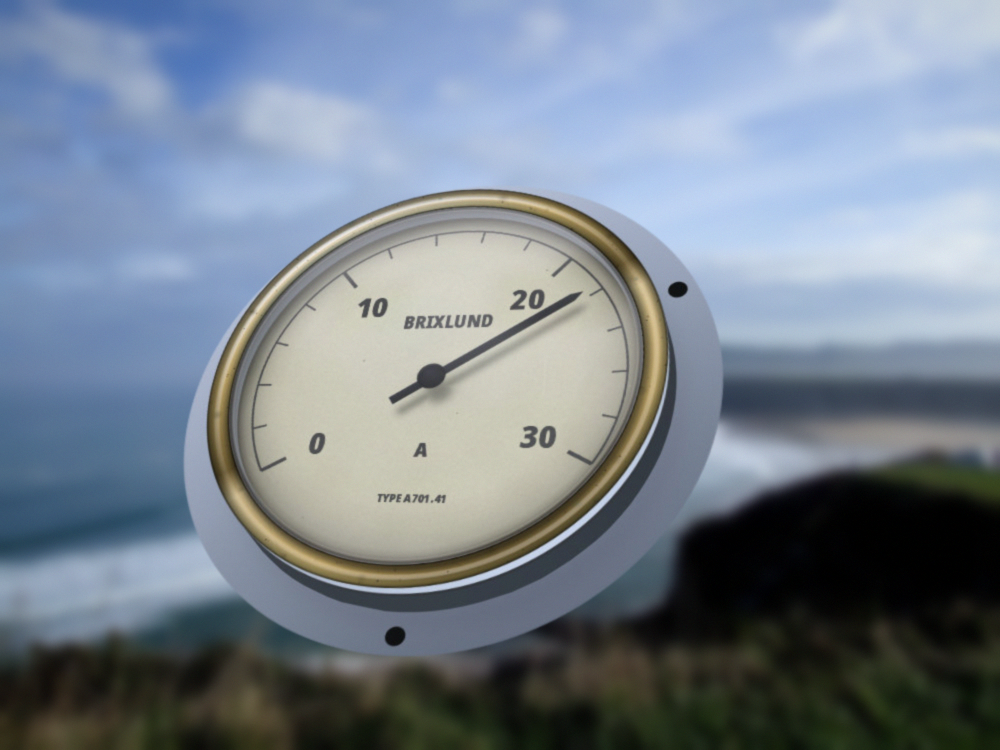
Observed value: 22 A
